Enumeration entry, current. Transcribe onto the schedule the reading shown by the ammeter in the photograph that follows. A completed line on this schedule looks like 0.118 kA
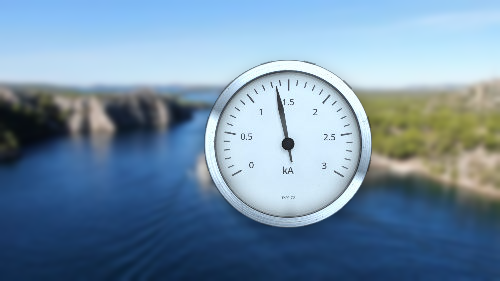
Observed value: 1.35 kA
